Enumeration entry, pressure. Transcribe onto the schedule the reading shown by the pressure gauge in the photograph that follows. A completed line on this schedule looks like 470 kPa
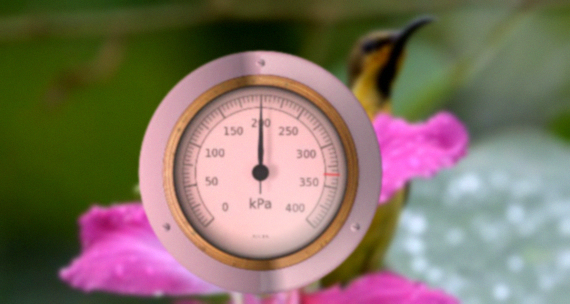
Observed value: 200 kPa
